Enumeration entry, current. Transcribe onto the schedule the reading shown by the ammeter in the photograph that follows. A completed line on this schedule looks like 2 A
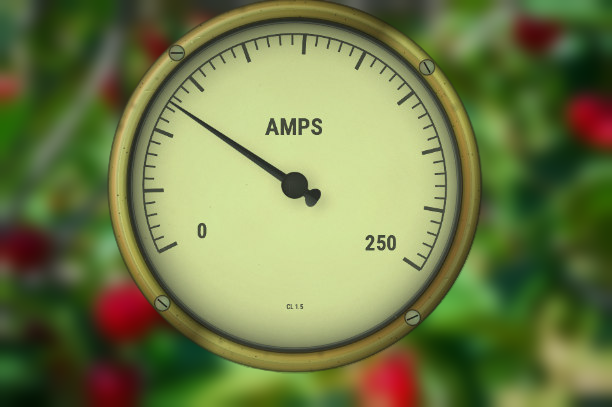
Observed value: 62.5 A
